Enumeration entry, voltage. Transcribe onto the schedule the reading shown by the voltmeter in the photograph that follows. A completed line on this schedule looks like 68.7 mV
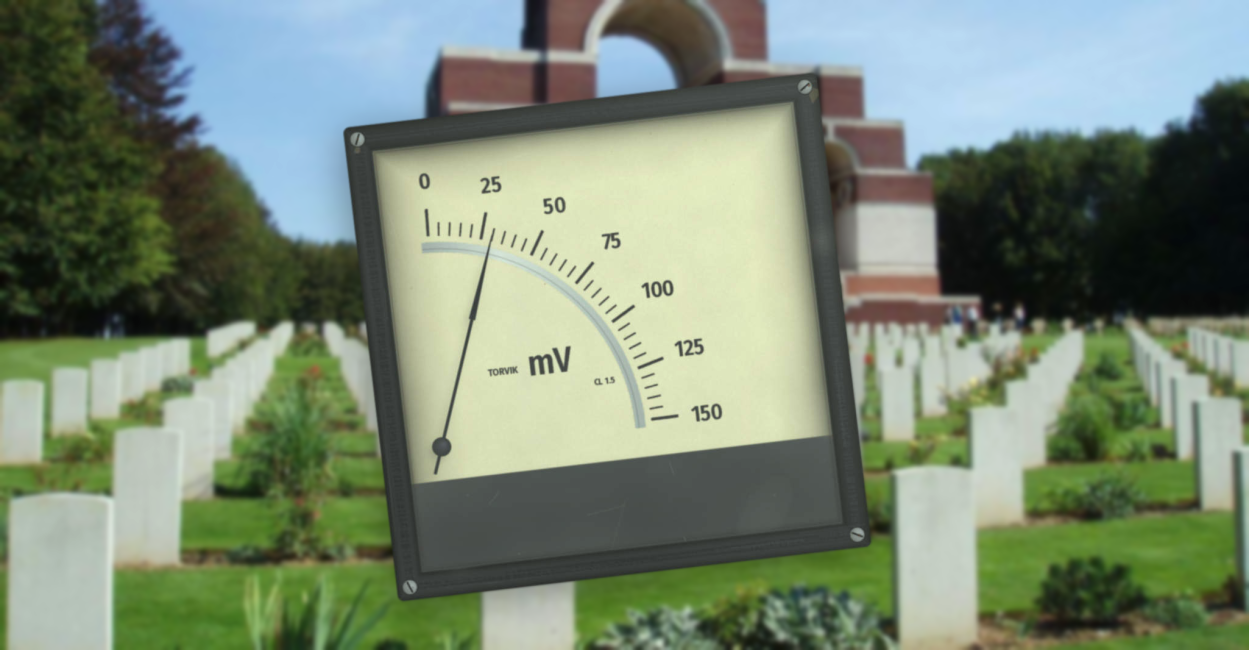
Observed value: 30 mV
